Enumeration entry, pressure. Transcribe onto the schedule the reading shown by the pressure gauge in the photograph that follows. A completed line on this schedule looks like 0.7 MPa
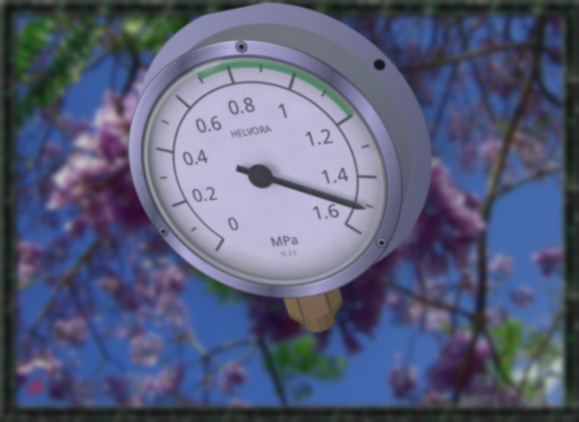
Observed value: 1.5 MPa
